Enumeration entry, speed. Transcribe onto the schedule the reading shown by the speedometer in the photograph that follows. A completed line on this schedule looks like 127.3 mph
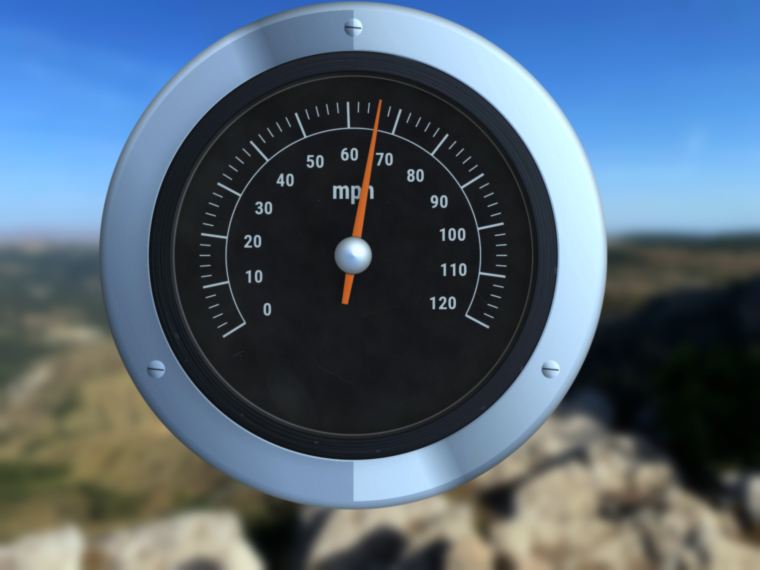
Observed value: 66 mph
